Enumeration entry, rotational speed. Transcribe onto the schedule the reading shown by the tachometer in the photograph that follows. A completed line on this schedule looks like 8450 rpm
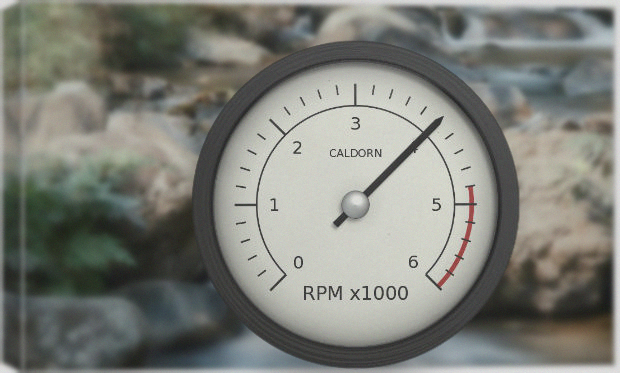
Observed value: 4000 rpm
